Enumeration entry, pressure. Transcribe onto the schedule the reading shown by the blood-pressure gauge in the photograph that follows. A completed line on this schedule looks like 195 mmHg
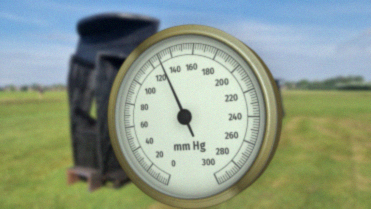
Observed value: 130 mmHg
